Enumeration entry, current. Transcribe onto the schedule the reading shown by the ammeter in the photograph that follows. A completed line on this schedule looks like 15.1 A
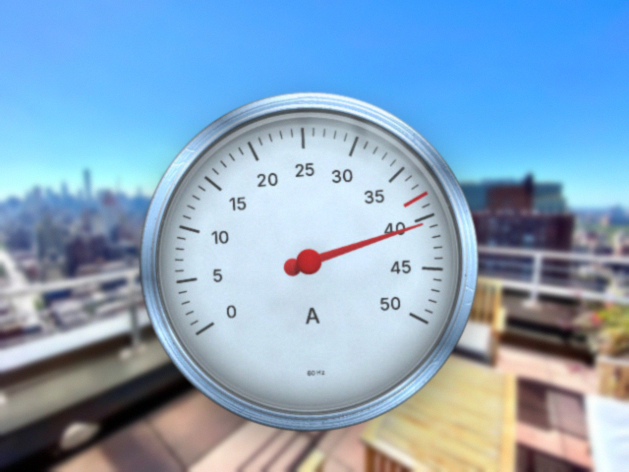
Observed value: 40.5 A
